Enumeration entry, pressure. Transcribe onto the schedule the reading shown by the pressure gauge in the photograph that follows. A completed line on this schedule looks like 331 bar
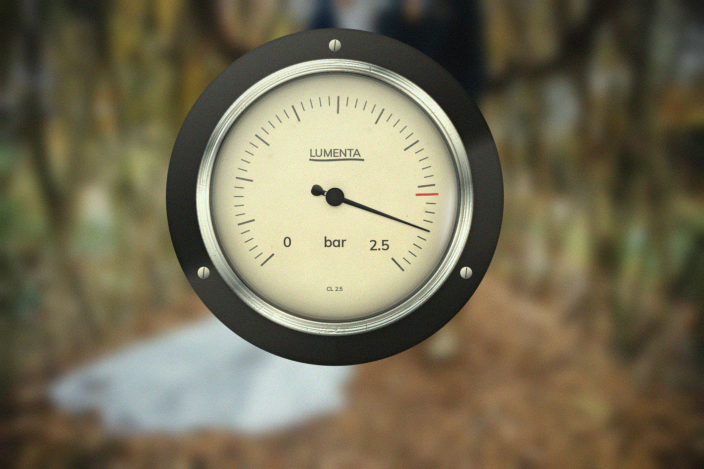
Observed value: 2.25 bar
